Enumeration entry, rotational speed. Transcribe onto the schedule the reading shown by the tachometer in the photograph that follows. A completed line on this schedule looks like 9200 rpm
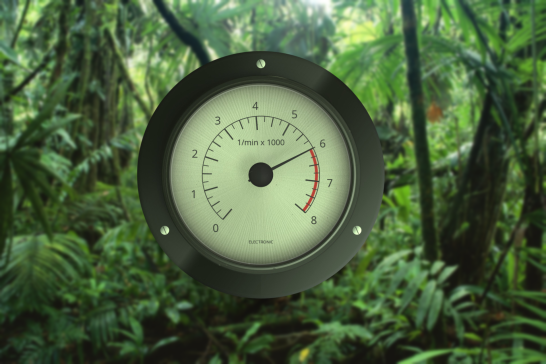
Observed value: 6000 rpm
